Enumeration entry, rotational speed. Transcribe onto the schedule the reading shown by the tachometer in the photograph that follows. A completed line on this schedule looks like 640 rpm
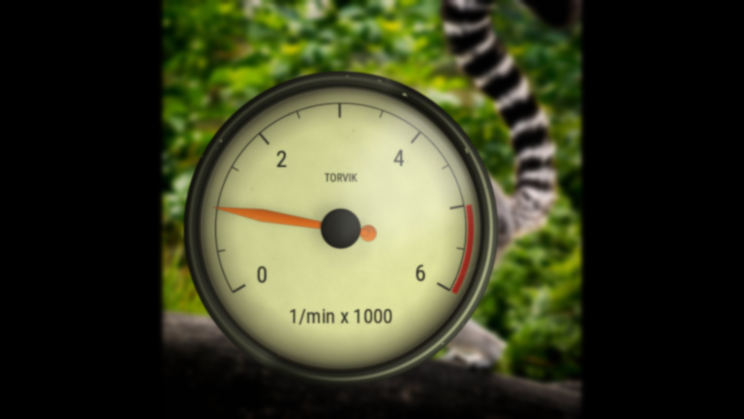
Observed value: 1000 rpm
